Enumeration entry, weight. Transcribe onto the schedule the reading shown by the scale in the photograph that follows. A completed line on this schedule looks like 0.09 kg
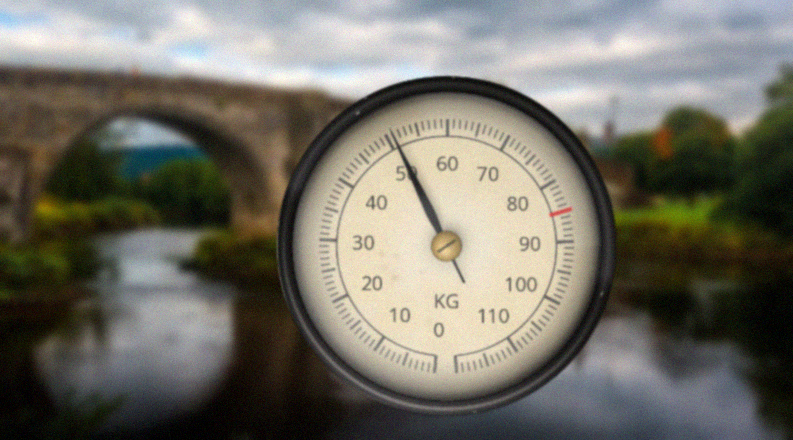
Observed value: 51 kg
